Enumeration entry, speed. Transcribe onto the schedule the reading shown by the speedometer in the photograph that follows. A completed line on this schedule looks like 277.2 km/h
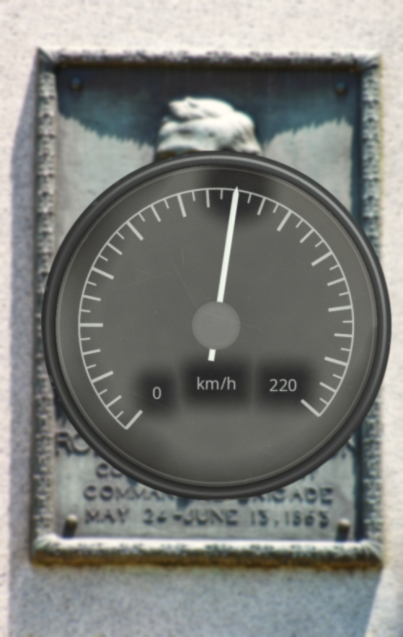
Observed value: 120 km/h
